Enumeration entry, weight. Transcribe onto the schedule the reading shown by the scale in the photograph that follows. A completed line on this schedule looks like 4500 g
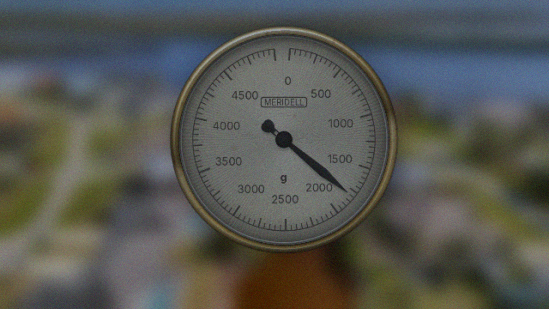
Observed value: 1800 g
